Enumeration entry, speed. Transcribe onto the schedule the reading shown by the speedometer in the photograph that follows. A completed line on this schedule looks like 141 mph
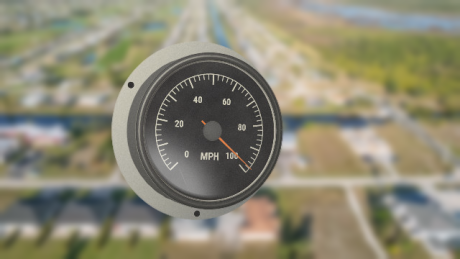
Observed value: 98 mph
